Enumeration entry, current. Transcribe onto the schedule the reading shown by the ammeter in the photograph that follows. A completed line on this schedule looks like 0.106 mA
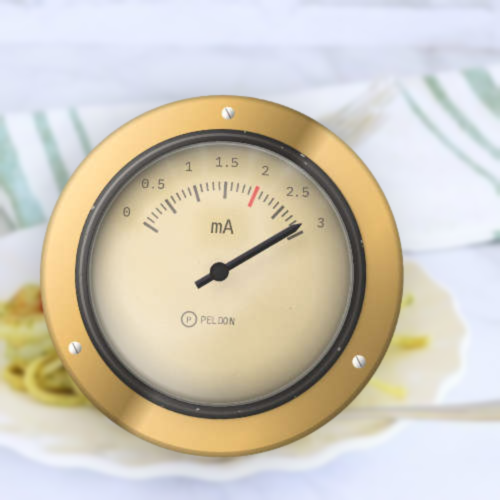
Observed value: 2.9 mA
